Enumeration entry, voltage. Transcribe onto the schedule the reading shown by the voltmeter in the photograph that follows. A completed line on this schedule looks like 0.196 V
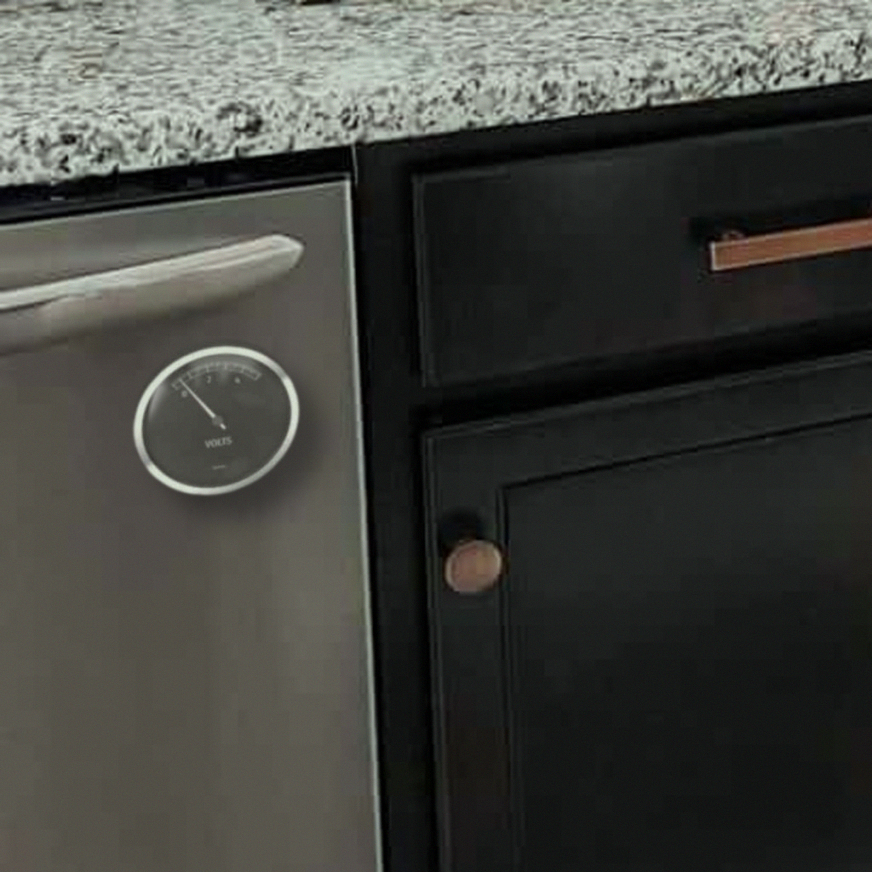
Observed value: 0.5 V
